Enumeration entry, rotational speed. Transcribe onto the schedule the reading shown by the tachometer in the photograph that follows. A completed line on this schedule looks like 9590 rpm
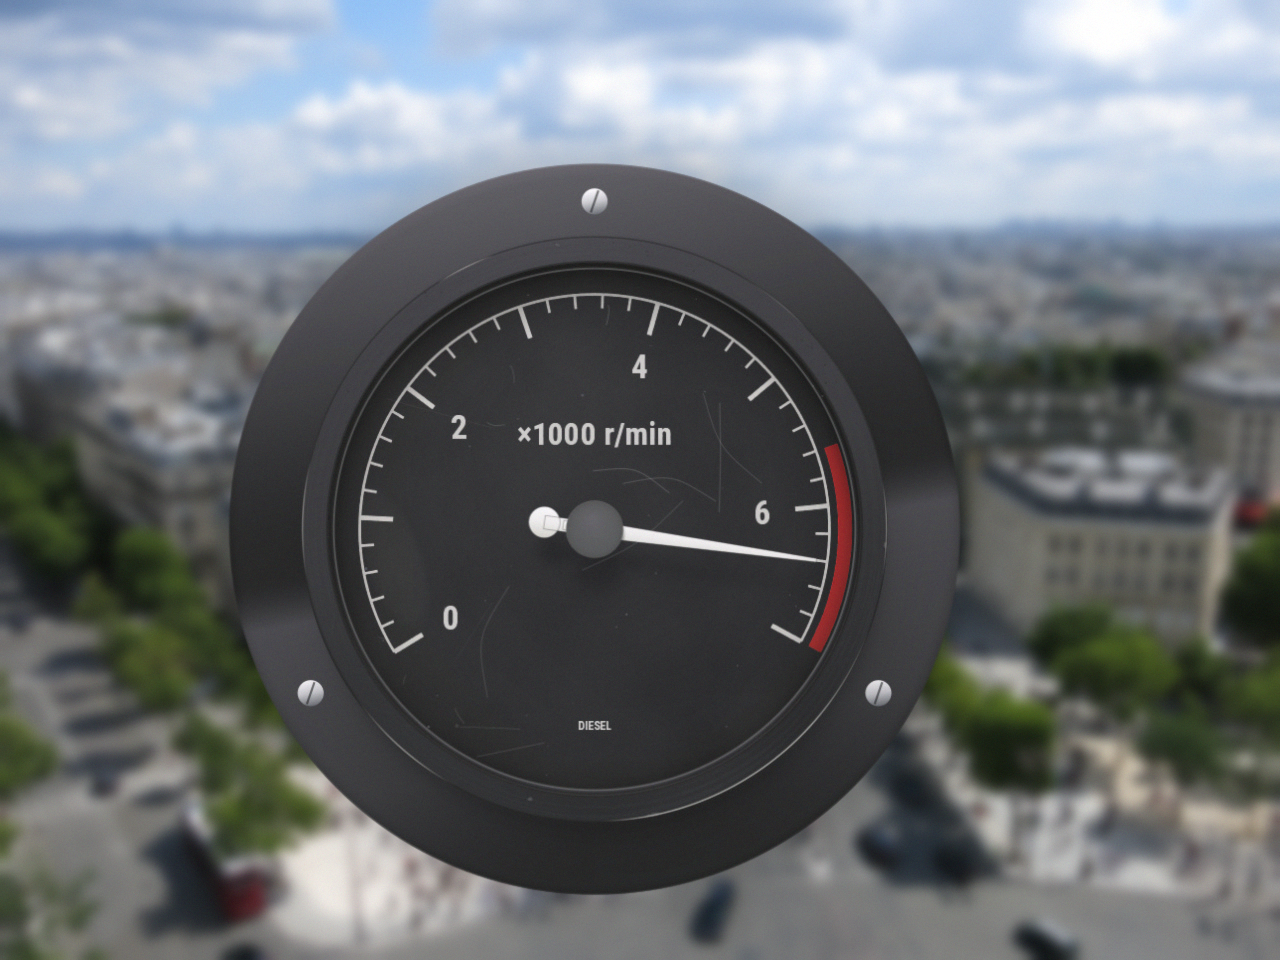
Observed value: 6400 rpm
